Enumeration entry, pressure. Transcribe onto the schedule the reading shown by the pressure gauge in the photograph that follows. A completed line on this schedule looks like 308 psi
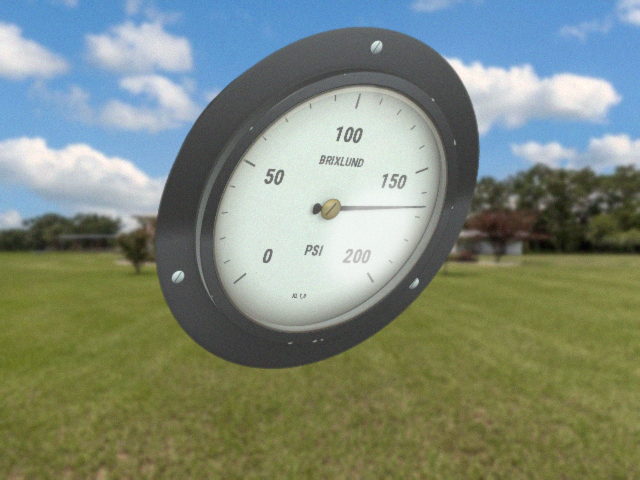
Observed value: 165 psi
